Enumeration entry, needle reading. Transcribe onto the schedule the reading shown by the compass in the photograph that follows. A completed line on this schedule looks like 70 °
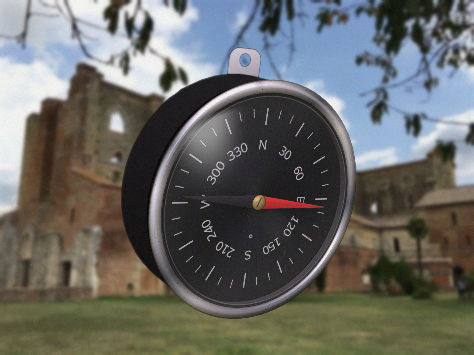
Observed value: 95 °
